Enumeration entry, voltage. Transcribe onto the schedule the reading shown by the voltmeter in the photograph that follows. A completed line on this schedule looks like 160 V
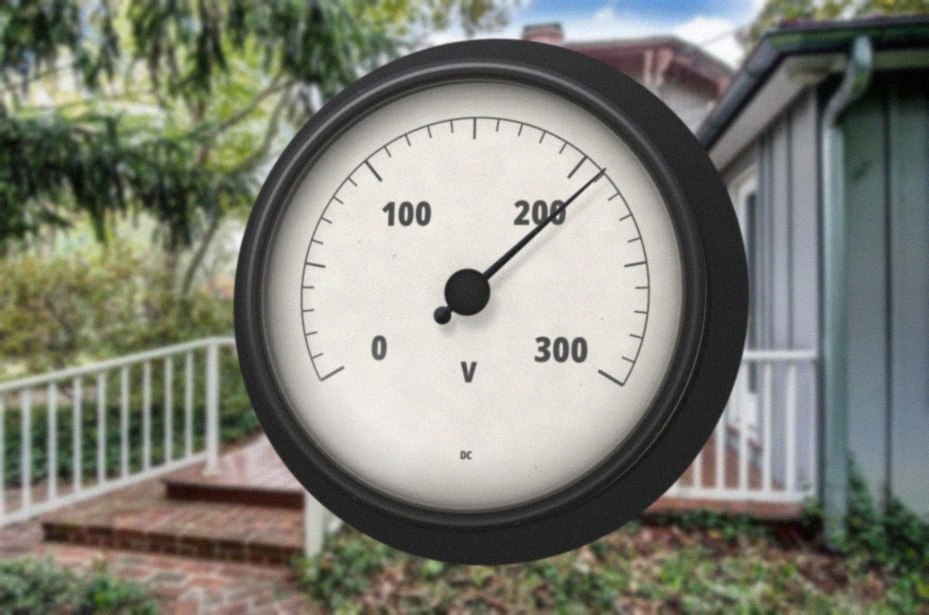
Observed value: 210 V
